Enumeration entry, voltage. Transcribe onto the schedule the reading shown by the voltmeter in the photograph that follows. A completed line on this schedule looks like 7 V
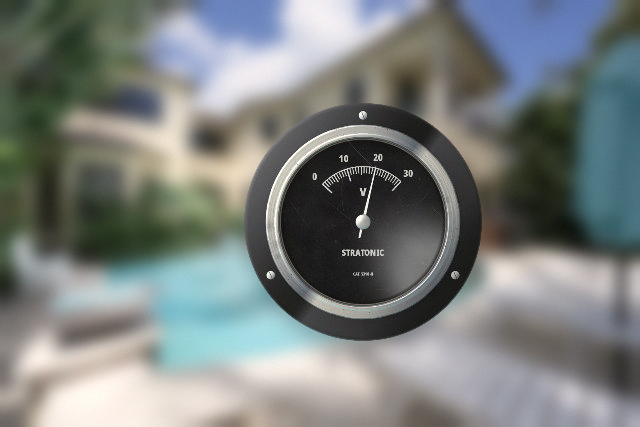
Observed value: 20 V
